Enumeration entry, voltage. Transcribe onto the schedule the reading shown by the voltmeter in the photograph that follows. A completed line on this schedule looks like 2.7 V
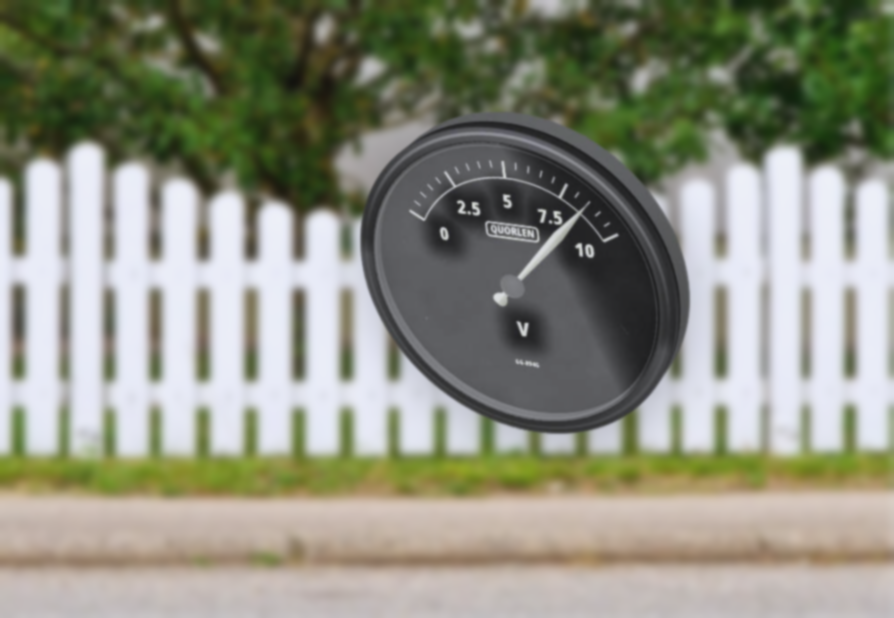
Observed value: 8.5 V
